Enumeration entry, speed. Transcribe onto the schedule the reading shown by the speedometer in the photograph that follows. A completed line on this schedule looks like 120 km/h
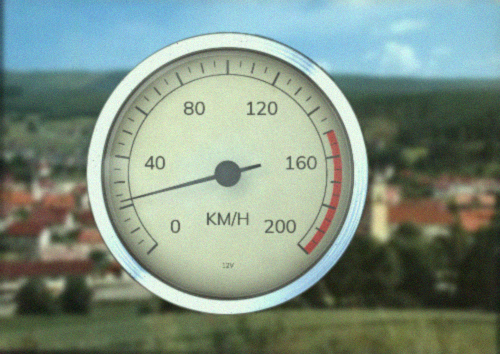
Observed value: 22.5 km/h
